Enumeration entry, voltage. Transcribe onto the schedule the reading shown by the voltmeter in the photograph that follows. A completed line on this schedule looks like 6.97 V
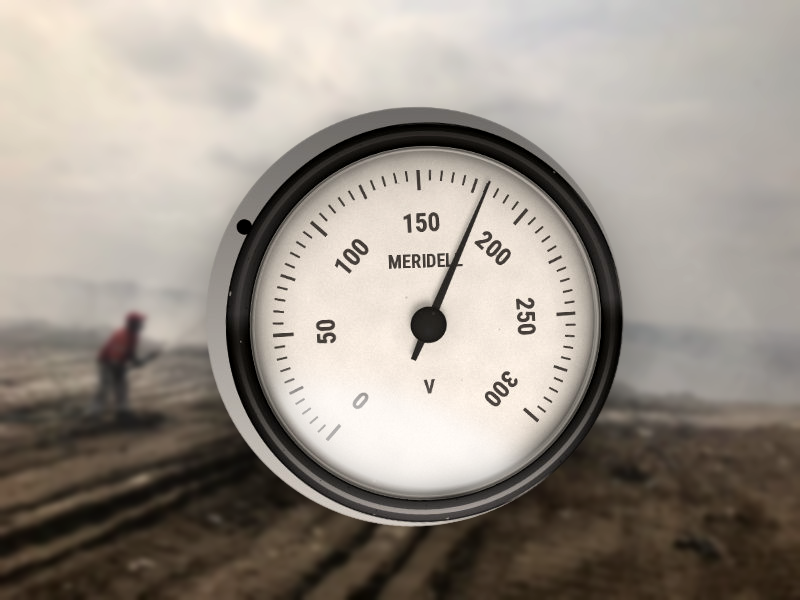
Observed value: 180 V
